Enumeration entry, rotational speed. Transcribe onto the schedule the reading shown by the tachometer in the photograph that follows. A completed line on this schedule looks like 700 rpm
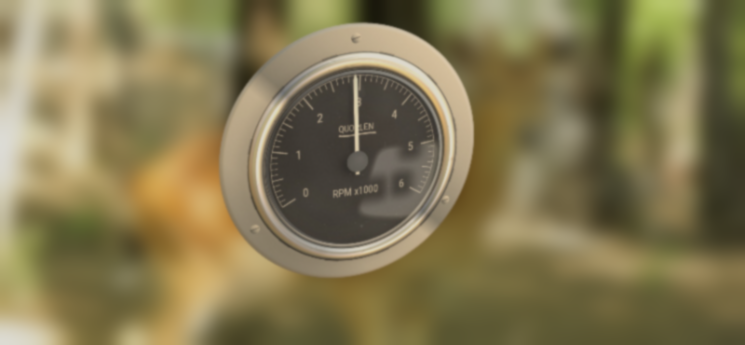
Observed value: 2900 rpm
